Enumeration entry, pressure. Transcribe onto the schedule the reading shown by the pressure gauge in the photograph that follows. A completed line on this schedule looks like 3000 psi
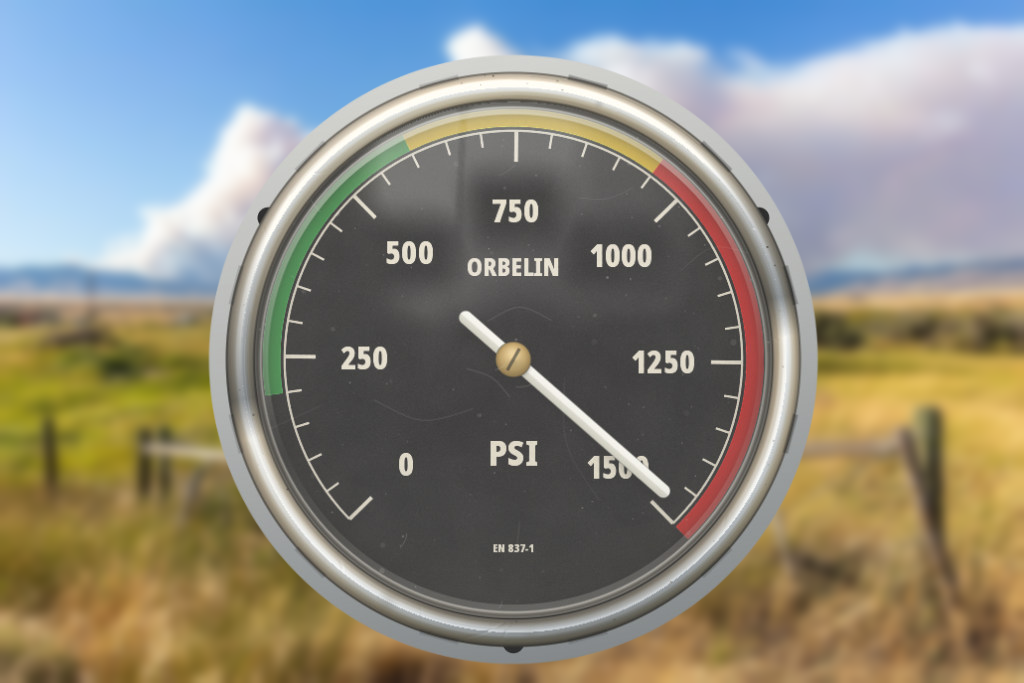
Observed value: 1475 psi
